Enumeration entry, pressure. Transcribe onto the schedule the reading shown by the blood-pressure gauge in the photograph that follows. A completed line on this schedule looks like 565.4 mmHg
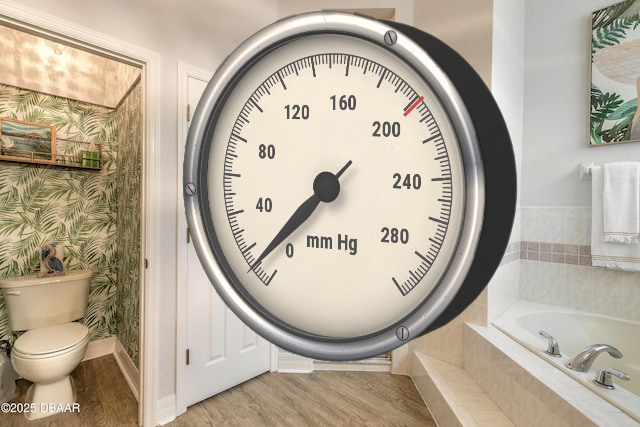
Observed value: 10 mmHg
